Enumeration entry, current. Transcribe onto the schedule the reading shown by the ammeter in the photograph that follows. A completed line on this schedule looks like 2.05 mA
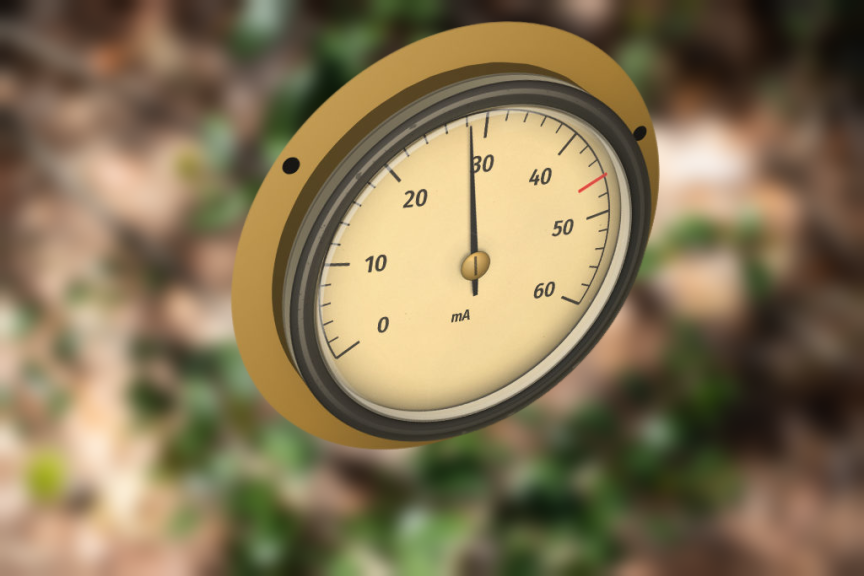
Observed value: 28 mA
